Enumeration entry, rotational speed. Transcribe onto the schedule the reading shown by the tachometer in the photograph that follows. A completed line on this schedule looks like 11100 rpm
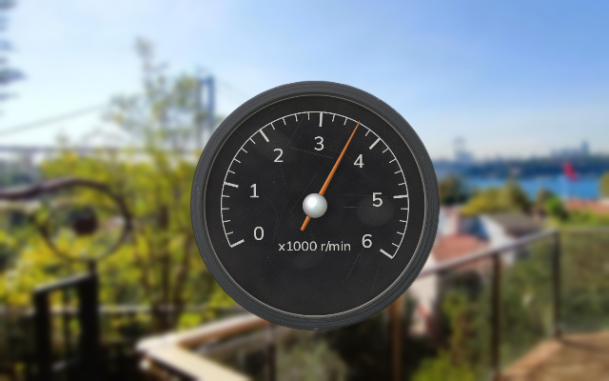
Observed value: 3600 rpm
